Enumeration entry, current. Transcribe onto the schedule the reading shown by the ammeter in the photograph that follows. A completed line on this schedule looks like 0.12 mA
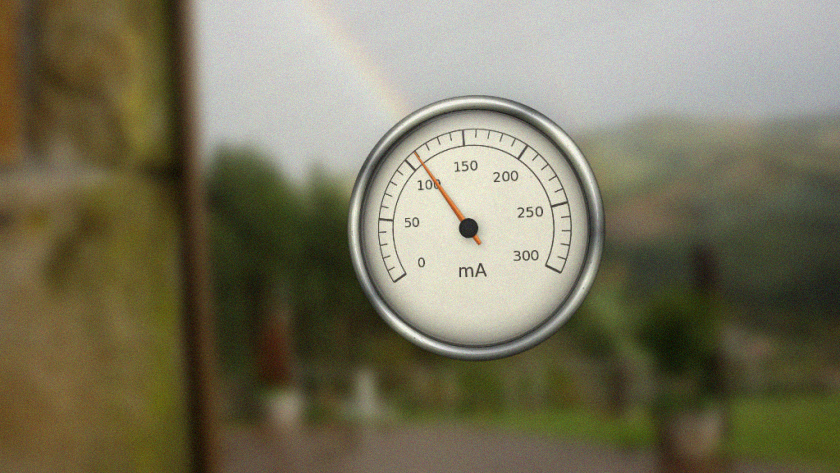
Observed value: 110 mA
